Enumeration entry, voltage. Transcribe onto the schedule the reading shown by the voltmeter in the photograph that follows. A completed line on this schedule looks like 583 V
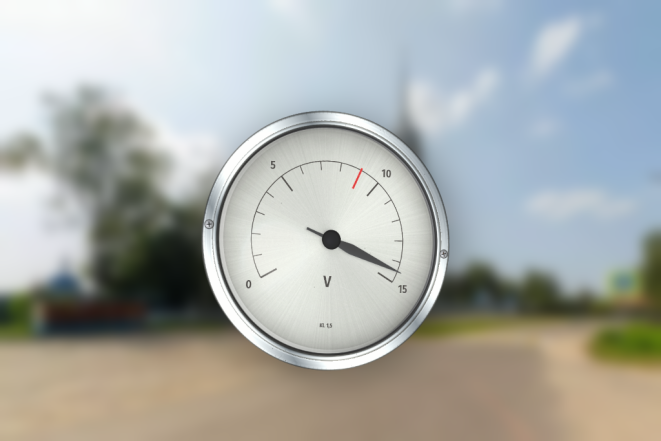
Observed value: 14.5 V
